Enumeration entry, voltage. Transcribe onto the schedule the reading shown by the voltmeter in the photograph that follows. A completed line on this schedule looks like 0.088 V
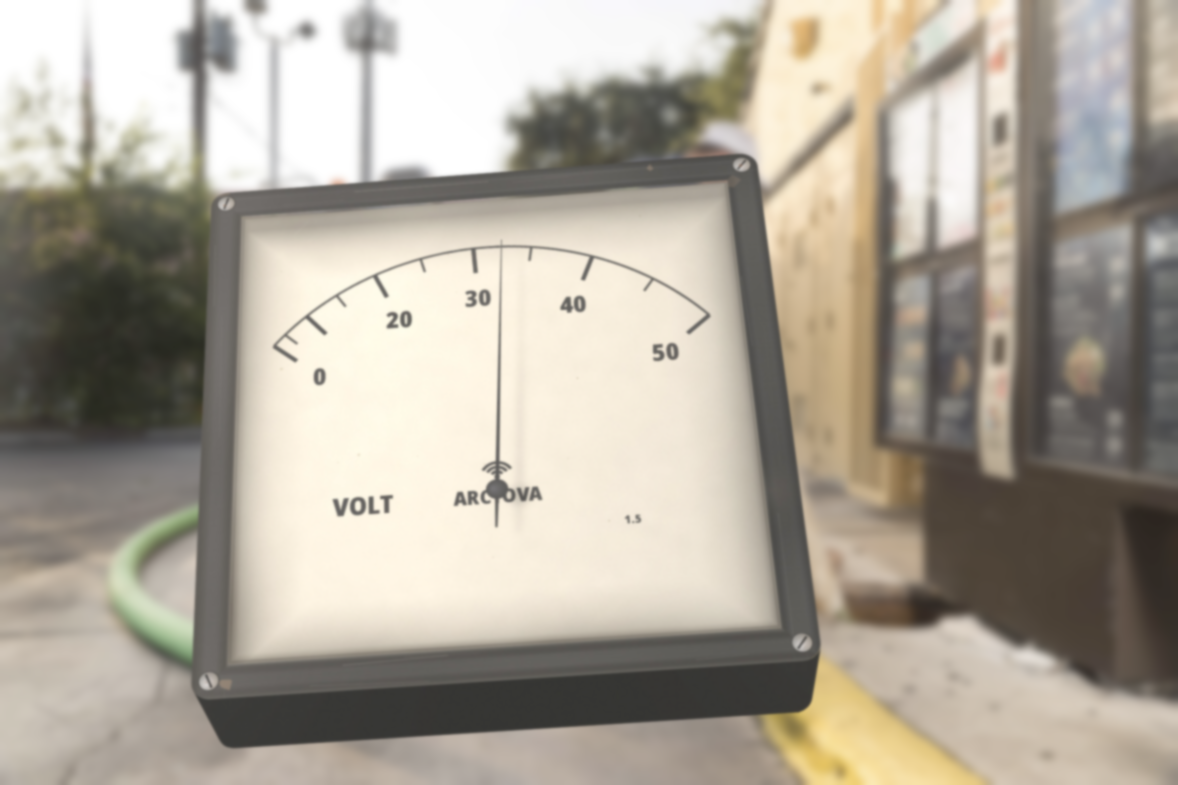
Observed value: 32.5 V
